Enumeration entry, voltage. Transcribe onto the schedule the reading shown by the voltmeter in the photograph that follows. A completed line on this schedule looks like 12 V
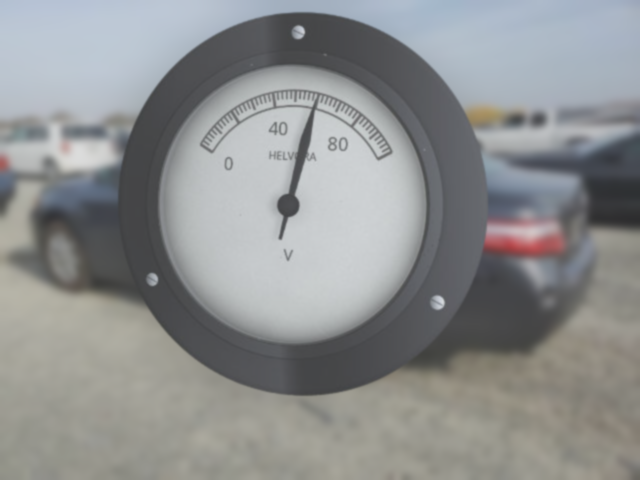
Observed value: 60 V
